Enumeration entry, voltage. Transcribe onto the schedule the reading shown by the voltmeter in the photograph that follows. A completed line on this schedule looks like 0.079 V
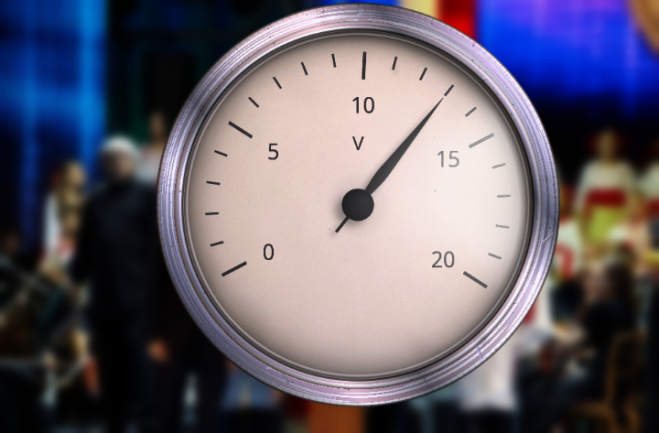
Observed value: 13 V
